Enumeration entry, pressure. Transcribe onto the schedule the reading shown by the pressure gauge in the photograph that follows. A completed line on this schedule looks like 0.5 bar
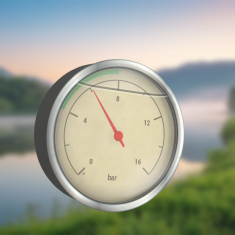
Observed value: 6 bar
